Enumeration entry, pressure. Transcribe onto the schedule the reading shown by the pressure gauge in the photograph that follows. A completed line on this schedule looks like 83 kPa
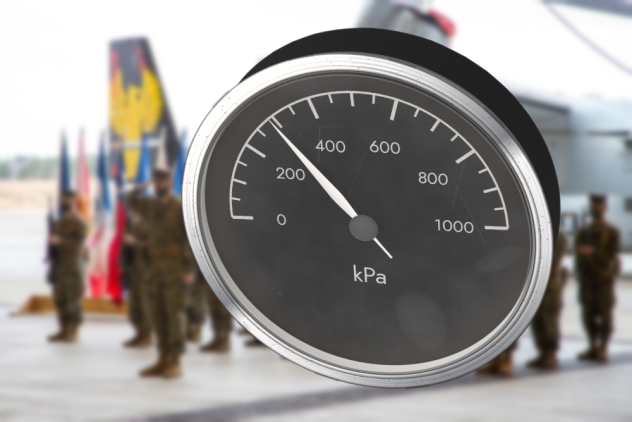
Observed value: 300 kPa
